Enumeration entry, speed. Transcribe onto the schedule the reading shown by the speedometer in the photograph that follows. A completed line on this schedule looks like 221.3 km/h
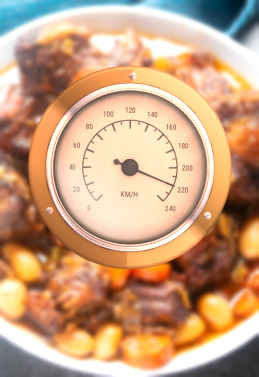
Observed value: 220 km/h
